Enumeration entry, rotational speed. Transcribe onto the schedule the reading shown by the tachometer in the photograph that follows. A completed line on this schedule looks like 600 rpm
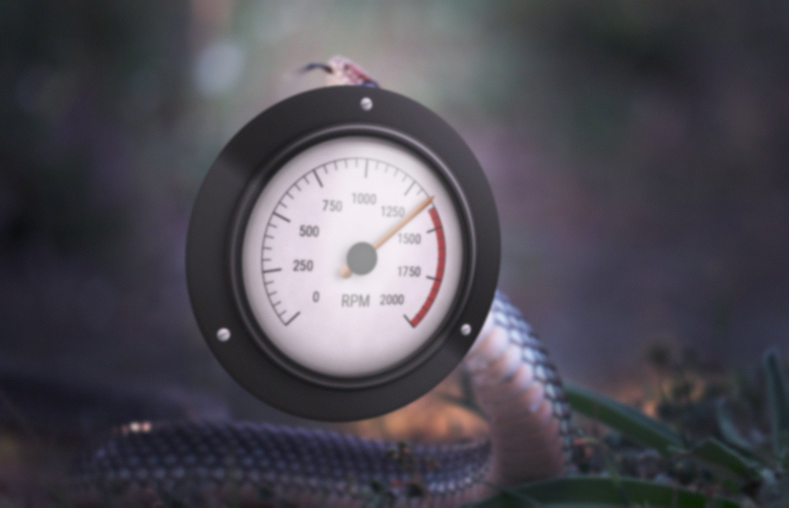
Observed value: 1350 rpm
